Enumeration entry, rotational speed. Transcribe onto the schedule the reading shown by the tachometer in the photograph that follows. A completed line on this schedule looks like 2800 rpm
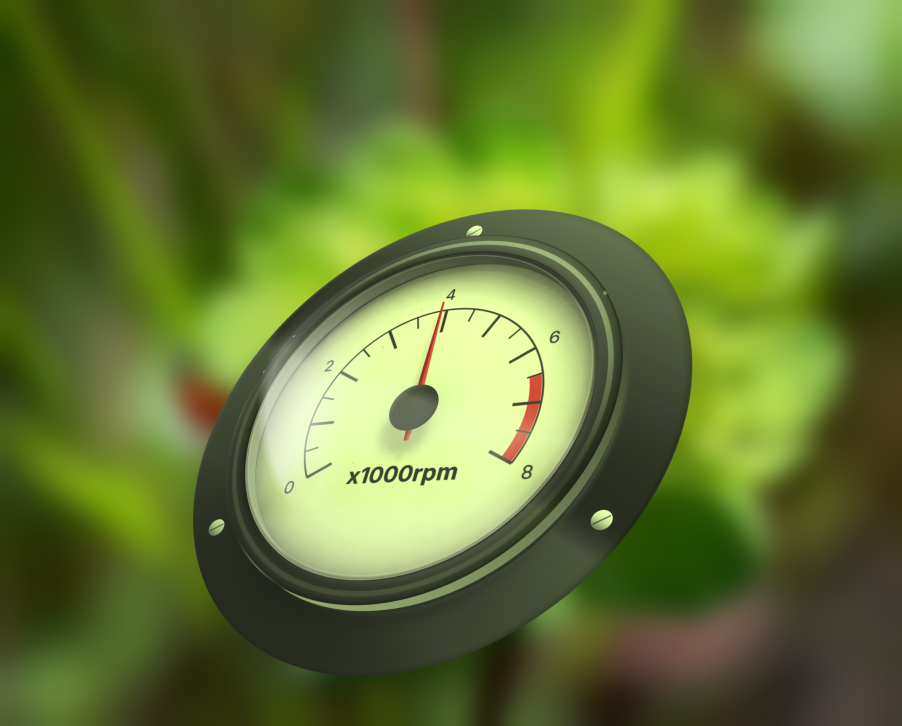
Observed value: 4000 rpm
